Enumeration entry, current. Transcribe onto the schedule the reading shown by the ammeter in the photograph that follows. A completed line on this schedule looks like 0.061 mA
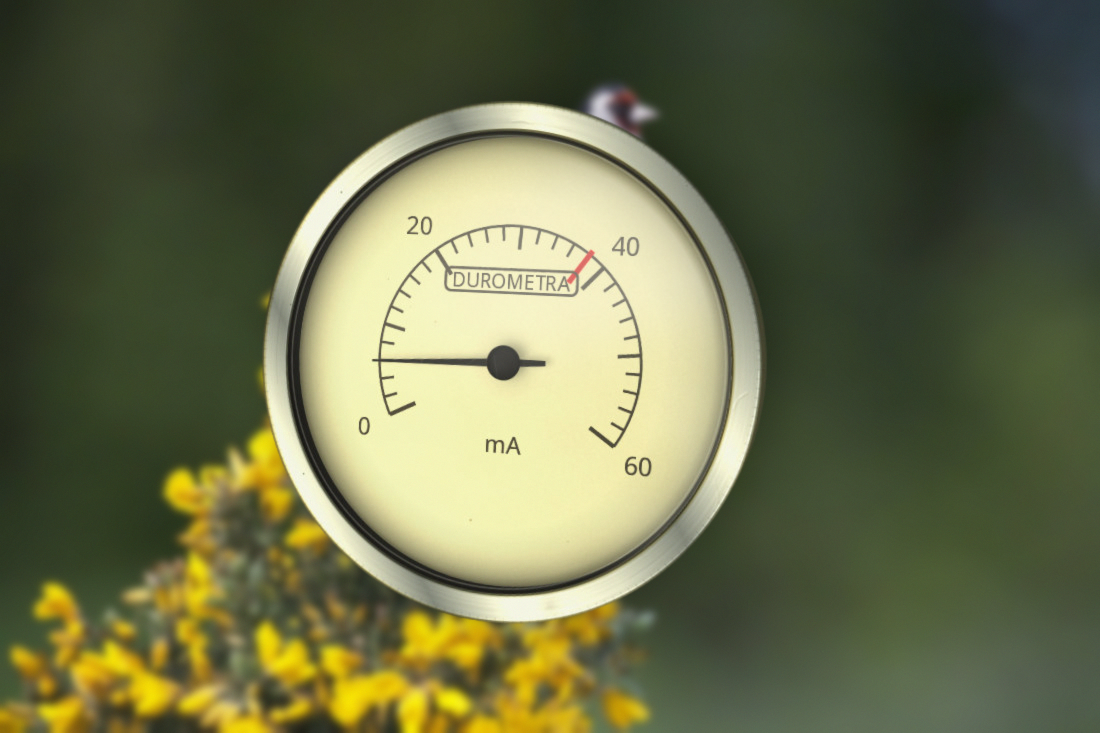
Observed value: 6 mA
